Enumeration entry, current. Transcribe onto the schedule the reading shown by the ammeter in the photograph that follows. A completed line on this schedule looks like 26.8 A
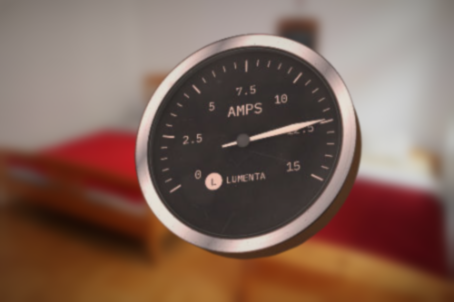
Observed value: 12.5 A
